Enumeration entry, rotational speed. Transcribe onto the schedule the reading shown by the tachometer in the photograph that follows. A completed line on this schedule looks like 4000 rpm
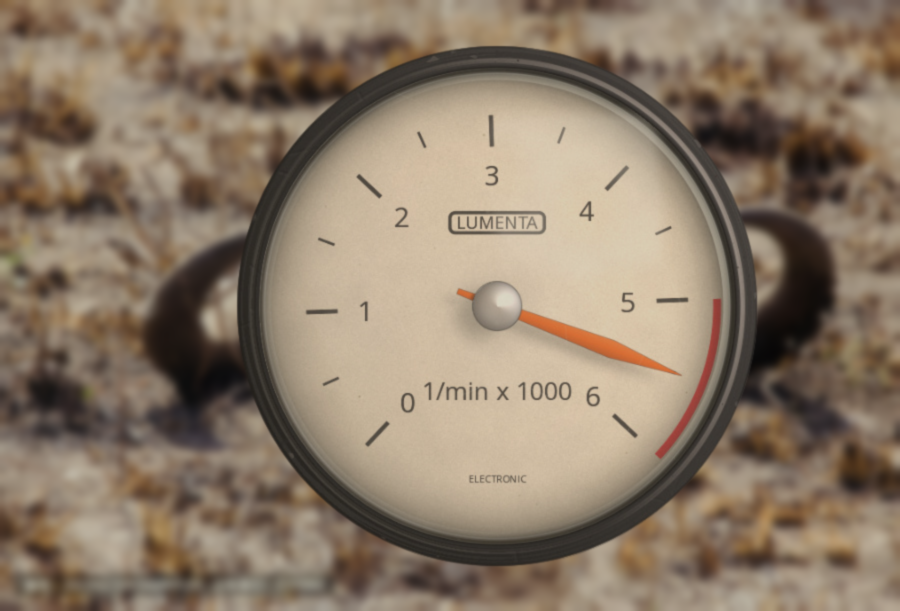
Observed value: 5500 rpm
